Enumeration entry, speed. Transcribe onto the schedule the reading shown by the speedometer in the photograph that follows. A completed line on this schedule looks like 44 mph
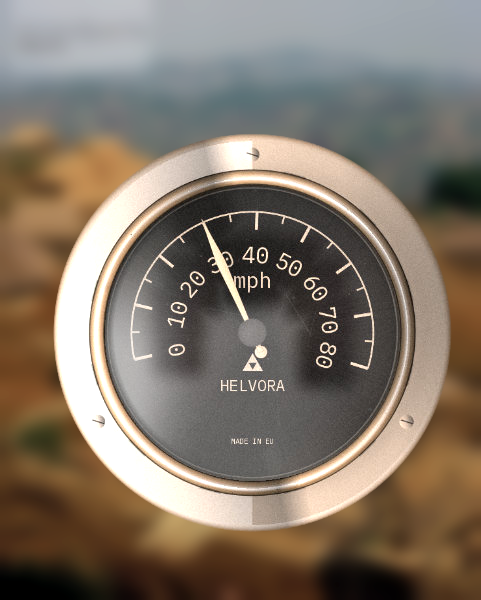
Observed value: 30 mph
